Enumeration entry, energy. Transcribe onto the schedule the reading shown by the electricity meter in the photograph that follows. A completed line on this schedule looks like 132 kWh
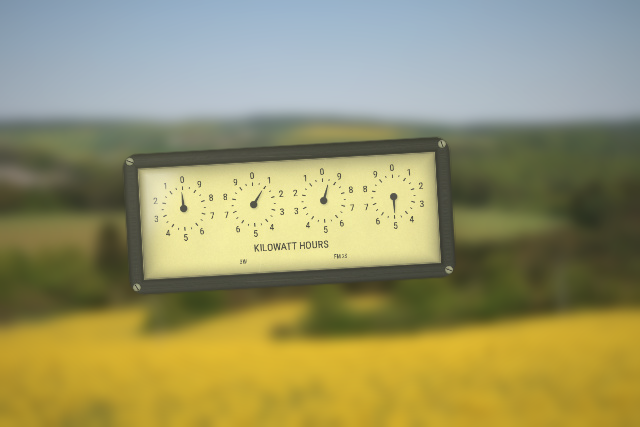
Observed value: 95 kWh
